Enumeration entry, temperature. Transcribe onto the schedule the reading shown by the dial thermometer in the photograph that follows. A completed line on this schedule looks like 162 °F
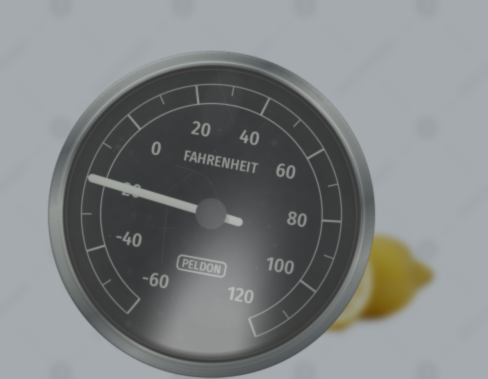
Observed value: -20 °F
